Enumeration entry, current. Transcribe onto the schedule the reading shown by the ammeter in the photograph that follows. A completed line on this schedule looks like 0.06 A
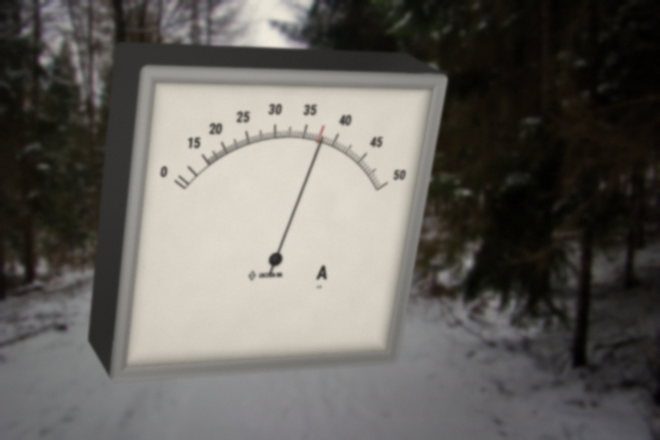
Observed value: 37.5 A
